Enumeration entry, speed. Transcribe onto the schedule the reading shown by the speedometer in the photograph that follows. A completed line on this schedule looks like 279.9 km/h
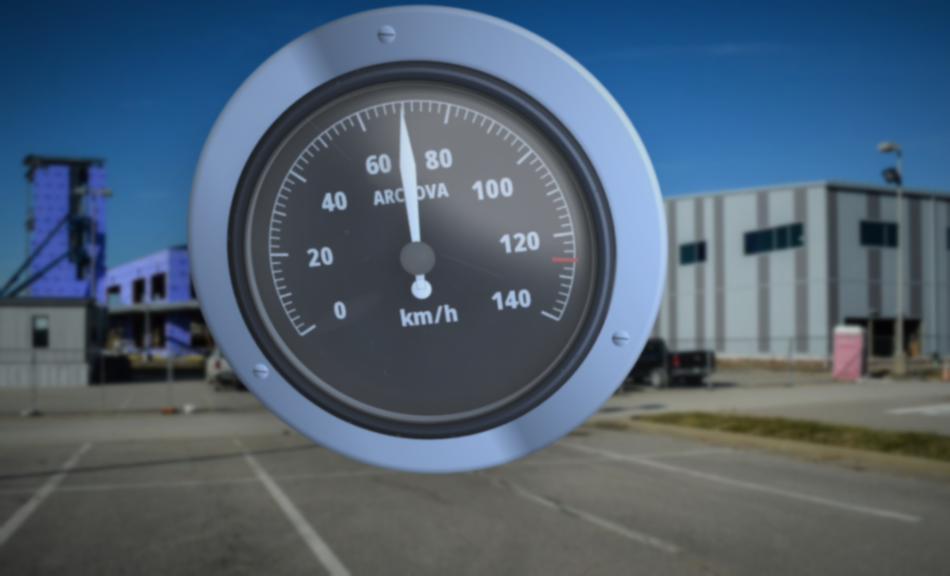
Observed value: 70 km/h
